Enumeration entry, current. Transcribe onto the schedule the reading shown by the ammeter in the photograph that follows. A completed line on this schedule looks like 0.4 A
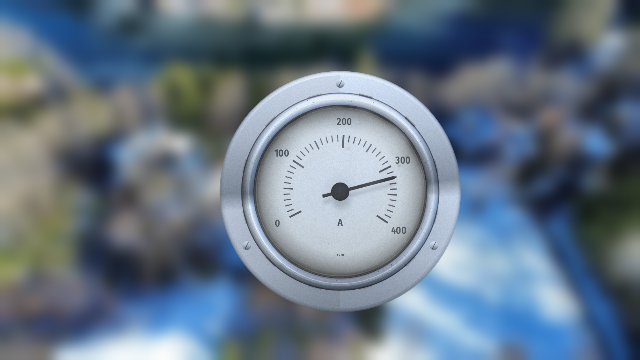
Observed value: 320 A
